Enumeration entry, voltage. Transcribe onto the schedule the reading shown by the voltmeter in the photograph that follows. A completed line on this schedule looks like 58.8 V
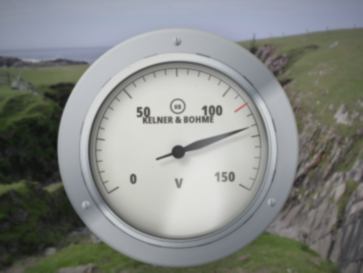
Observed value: 120 V
